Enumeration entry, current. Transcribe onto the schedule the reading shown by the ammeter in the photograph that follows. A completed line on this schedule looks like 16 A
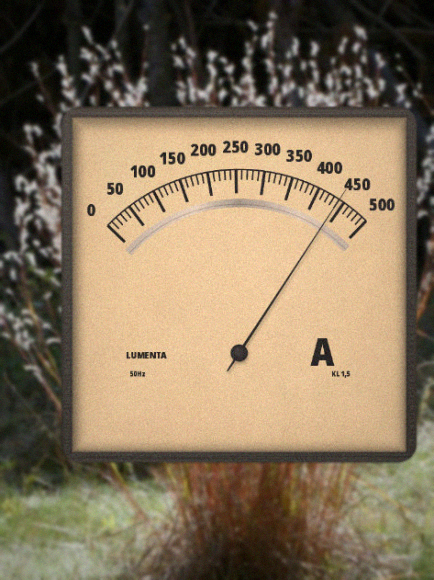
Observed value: 440 A
